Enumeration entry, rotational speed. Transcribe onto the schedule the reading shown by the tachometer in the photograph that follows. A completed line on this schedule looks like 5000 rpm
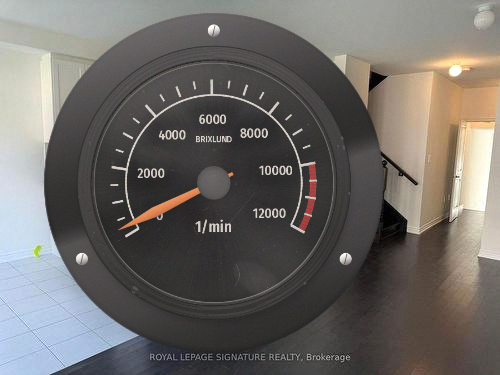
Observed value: 250 rpm
